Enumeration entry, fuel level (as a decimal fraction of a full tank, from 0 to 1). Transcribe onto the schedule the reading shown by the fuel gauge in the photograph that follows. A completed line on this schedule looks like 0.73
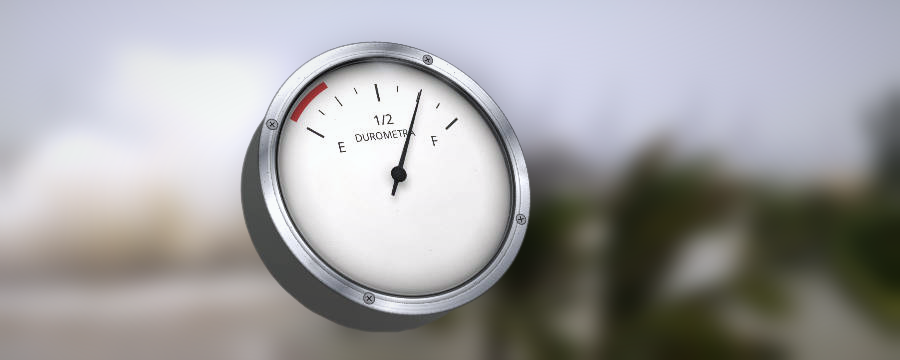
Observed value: 0.75
